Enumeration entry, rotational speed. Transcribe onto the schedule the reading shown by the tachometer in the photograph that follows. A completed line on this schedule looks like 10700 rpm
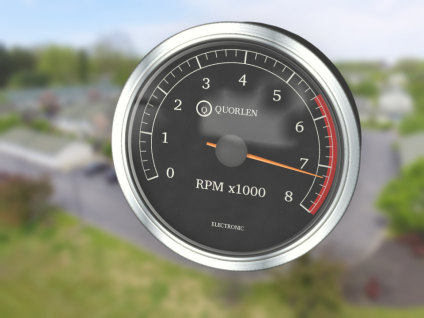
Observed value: 7200 rpm
